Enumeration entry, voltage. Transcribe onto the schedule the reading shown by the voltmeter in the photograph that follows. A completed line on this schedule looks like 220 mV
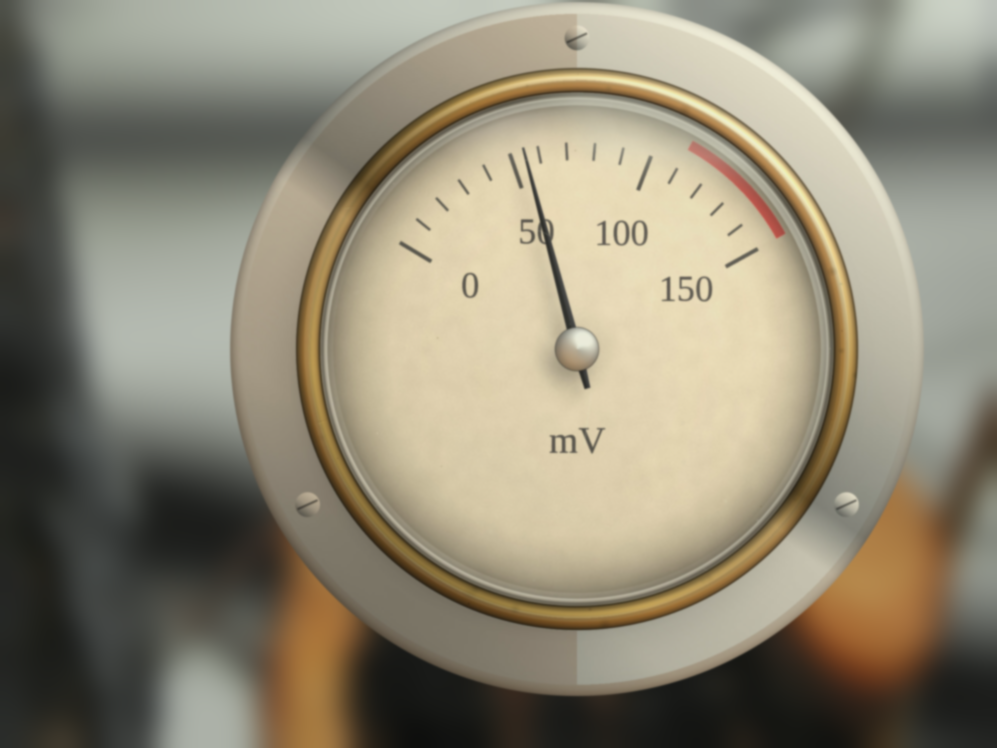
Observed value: 55 mV
